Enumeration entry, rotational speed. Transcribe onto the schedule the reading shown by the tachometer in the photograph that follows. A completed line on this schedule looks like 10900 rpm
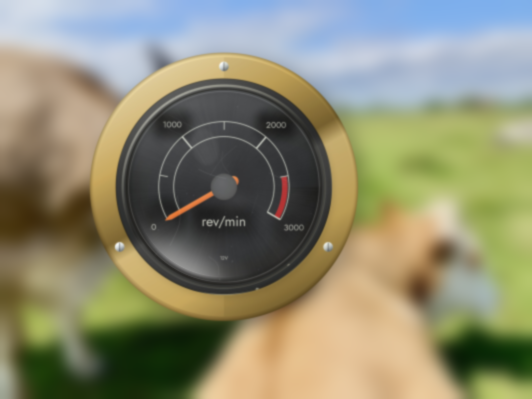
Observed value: 0 rpm
